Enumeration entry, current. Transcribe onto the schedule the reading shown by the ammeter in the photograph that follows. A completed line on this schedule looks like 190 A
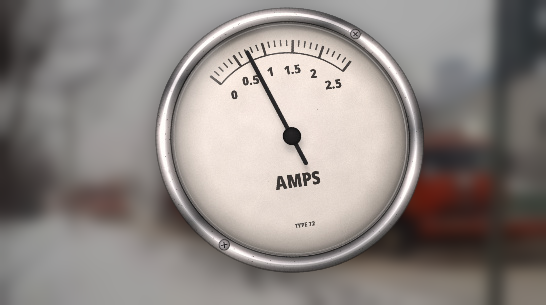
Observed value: 0.7 A
